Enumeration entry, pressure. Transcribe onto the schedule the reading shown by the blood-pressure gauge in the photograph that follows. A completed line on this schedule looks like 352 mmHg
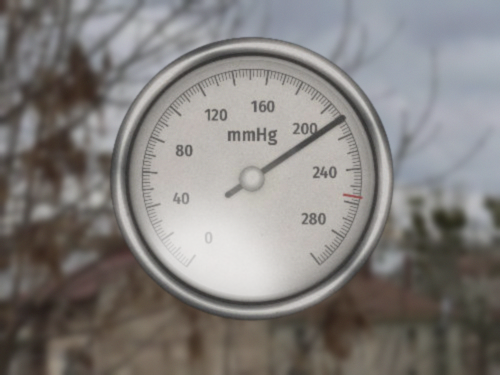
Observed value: 210 mmHg
